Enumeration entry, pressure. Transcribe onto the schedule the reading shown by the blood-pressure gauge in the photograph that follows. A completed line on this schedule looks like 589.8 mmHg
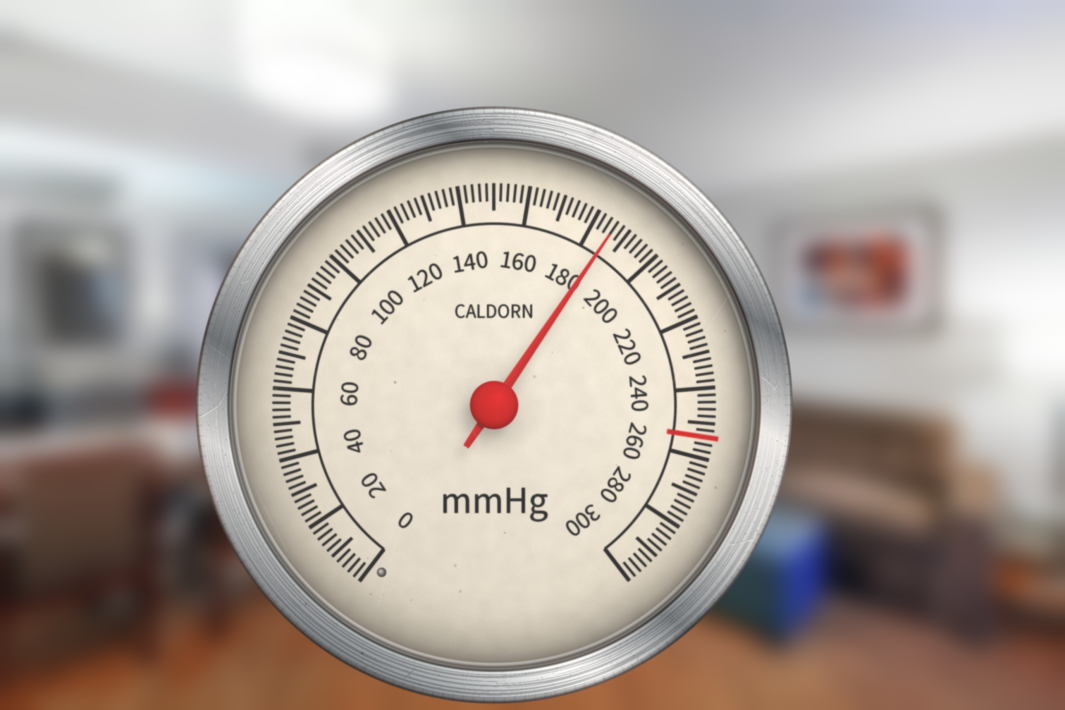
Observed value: 186 mmHg
